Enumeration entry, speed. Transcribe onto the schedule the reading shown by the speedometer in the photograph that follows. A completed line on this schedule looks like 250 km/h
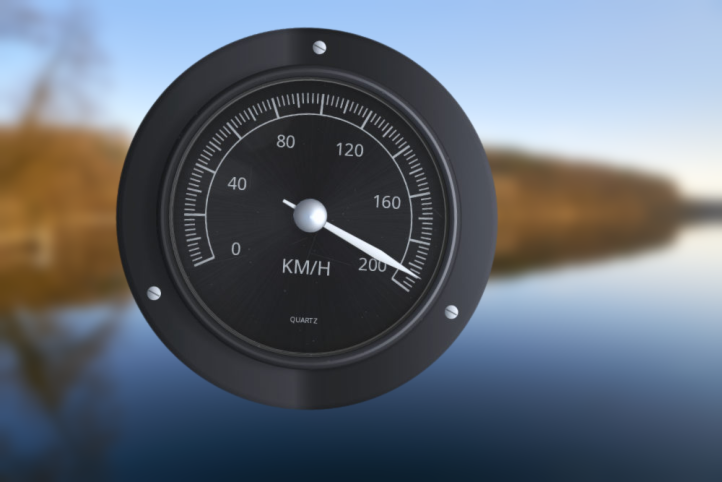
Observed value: 194 km/h
